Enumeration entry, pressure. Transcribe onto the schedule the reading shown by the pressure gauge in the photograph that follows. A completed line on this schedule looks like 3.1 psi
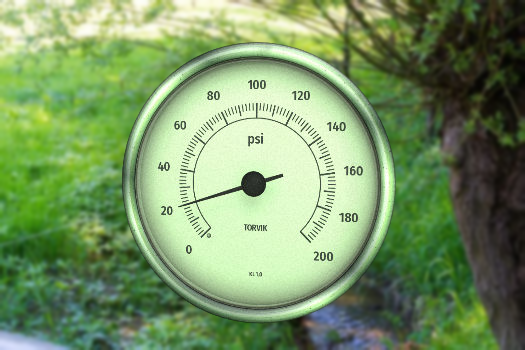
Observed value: 20 psi
